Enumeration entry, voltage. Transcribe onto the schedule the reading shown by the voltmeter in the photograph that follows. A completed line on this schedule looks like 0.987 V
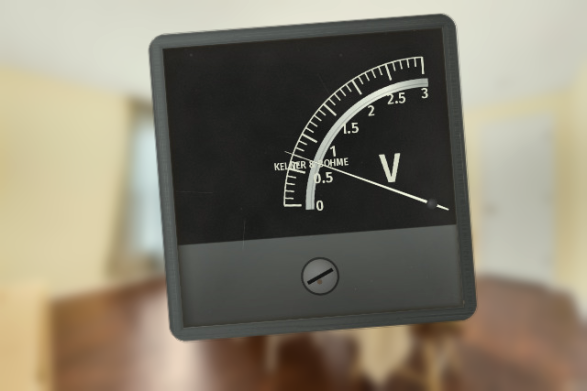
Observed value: 0.7 V
